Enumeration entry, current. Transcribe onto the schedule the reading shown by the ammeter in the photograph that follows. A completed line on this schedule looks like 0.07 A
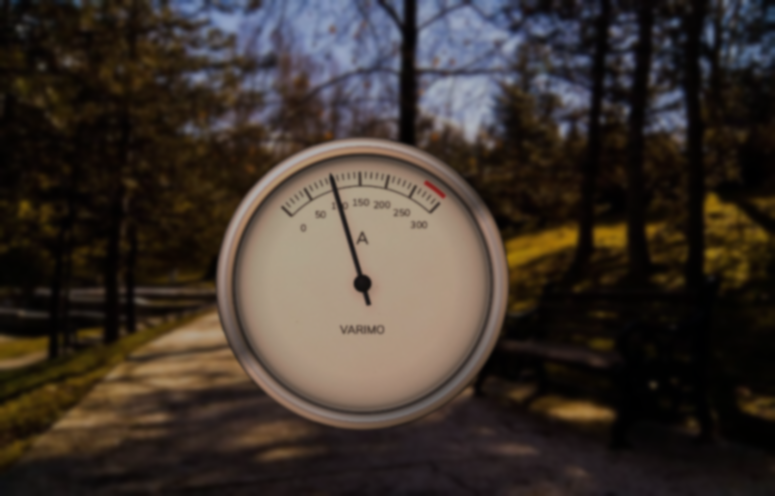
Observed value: 100 A
